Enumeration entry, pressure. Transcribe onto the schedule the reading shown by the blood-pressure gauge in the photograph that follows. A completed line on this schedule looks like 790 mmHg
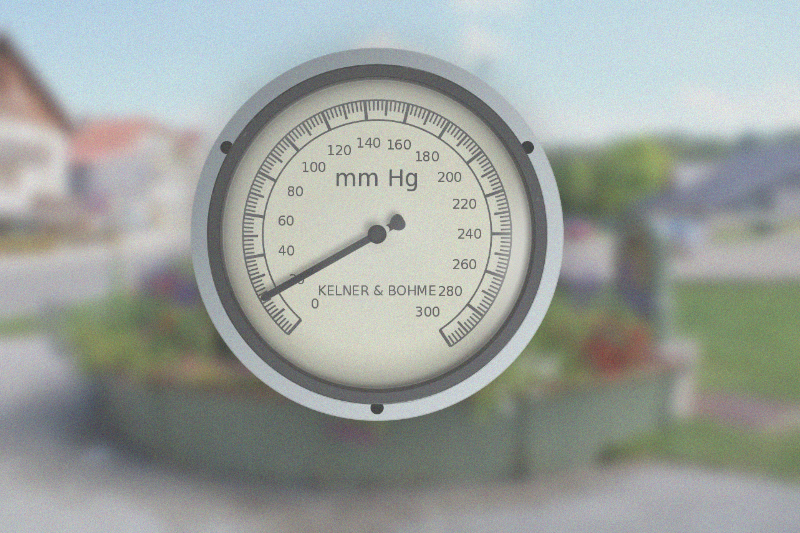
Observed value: 20 mmHg
